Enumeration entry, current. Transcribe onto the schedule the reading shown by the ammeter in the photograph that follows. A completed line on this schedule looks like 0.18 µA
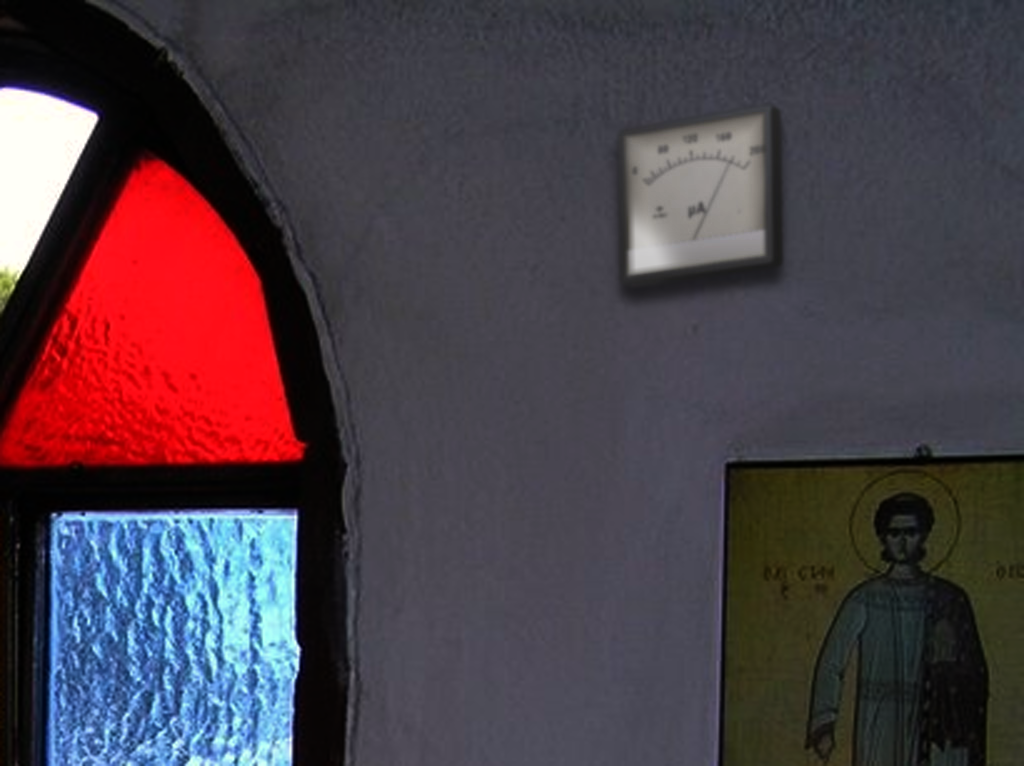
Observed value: 180 µA
